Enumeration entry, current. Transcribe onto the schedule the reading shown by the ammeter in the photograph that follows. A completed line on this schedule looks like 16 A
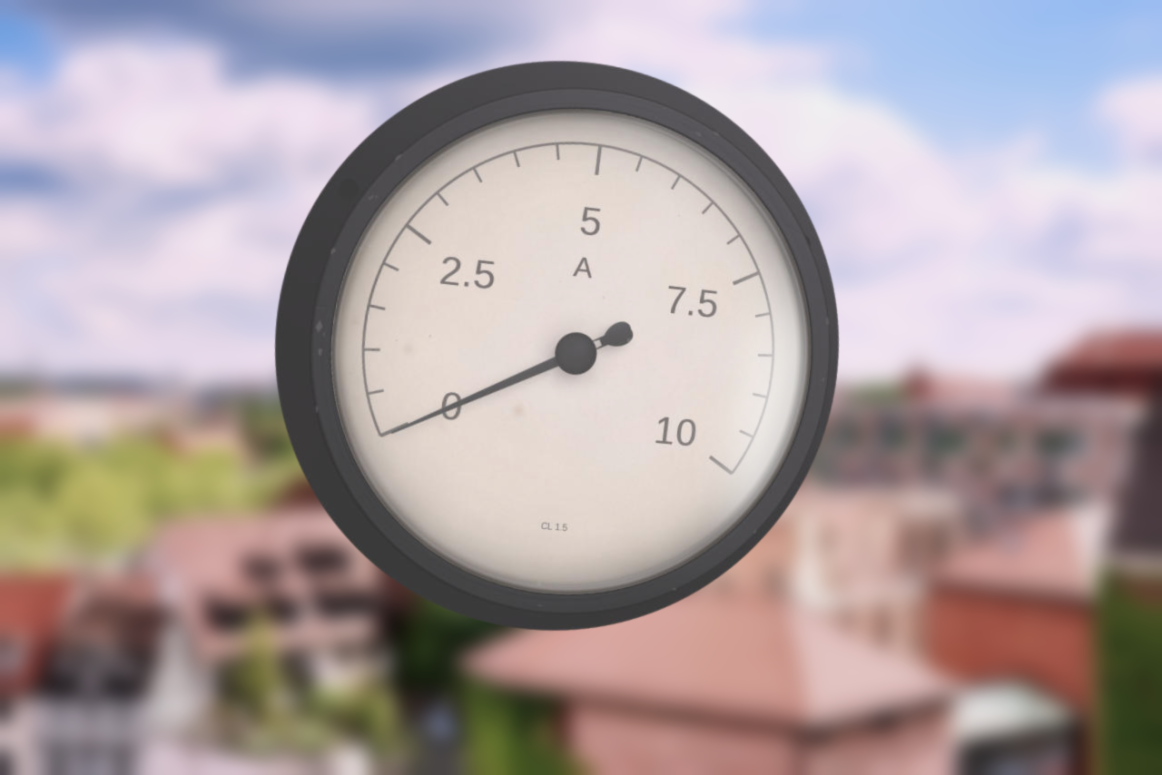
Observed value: 0 A
